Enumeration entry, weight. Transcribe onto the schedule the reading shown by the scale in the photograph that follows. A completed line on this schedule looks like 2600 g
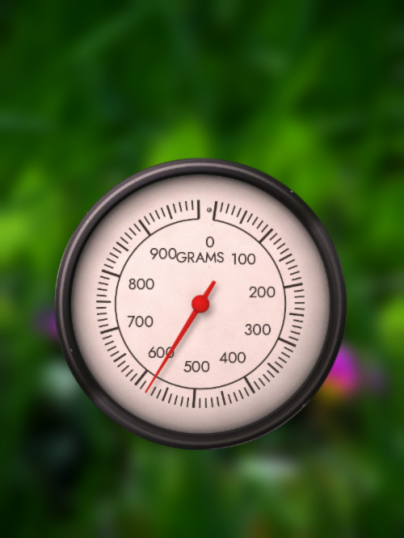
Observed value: 580 g
